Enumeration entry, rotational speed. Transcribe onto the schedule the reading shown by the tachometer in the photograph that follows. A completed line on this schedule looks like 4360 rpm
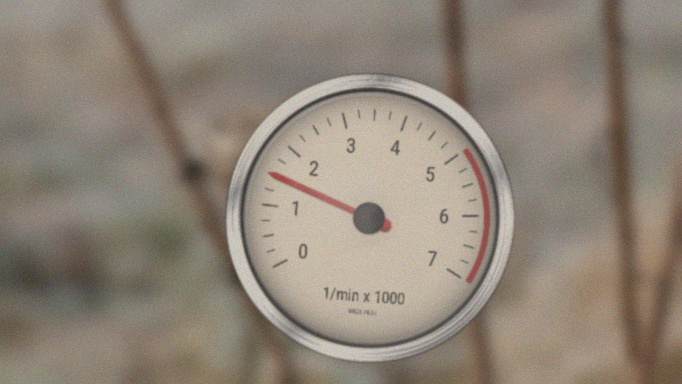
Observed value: 1500 rpm
